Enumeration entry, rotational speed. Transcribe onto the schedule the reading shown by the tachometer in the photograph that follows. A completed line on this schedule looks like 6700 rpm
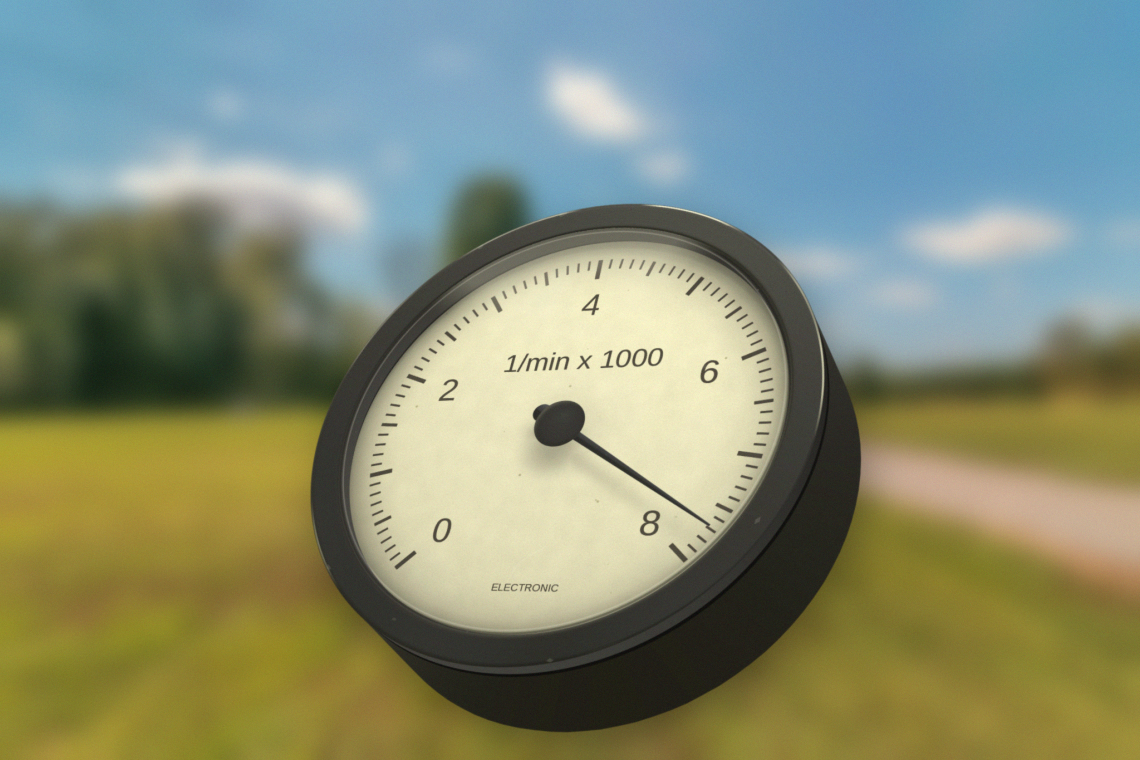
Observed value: 7700 rpm
